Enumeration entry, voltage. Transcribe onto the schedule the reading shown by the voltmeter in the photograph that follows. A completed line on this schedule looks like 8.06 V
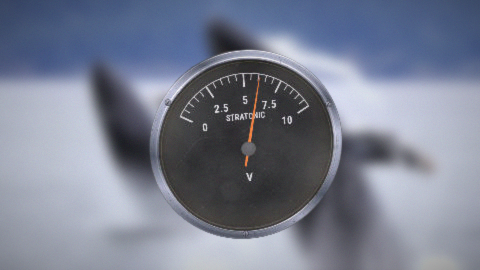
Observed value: 6 V
